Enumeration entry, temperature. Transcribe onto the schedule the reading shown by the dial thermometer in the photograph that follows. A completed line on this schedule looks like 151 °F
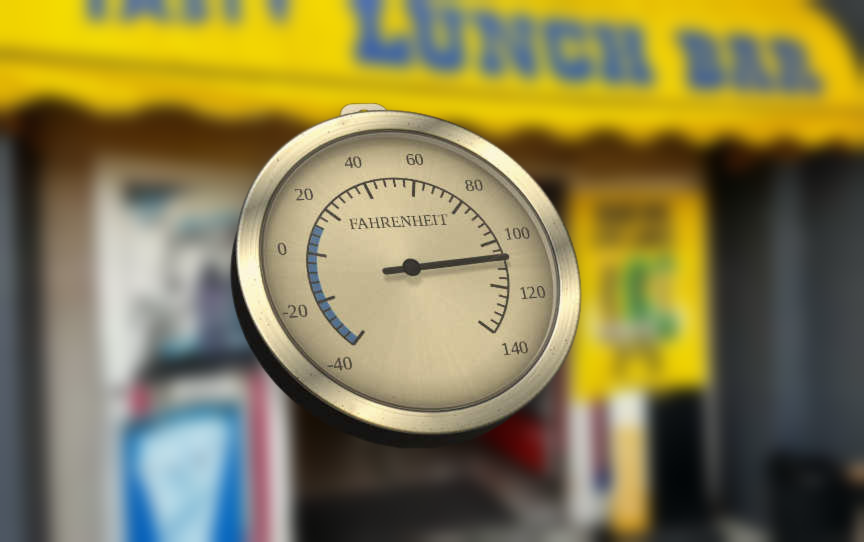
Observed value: 108 °F
